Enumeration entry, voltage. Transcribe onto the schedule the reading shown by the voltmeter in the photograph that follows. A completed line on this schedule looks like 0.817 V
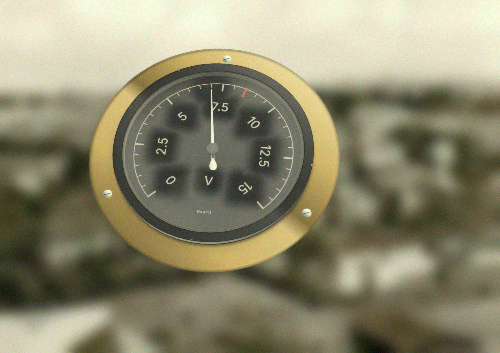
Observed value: 7 V
